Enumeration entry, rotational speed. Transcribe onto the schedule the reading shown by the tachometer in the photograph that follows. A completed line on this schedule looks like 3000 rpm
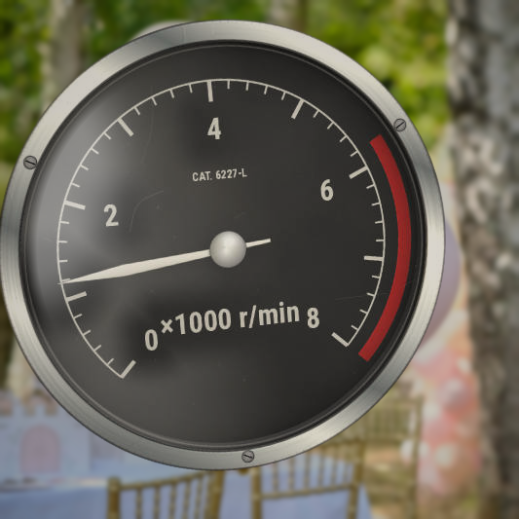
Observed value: 1200 rpm
